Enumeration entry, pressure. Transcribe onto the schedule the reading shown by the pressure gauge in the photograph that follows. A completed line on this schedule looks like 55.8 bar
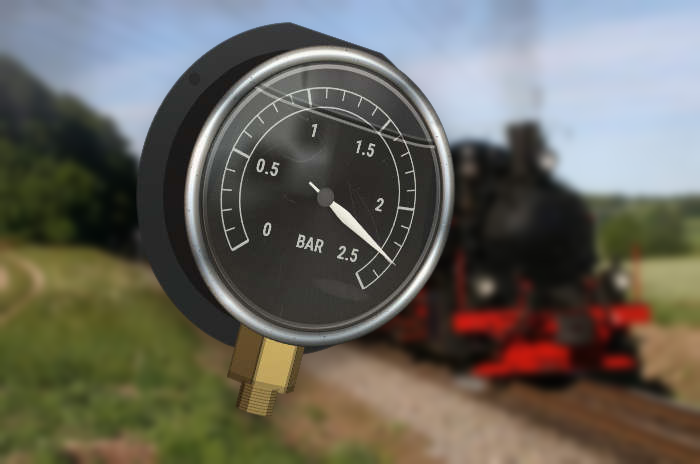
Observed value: 2.3 bar
